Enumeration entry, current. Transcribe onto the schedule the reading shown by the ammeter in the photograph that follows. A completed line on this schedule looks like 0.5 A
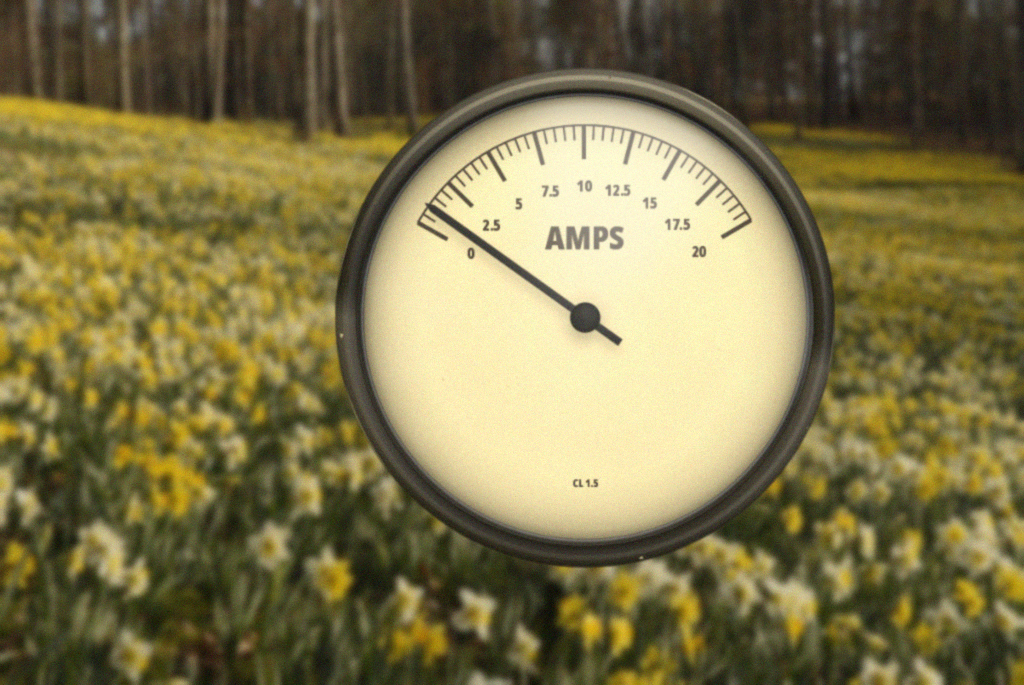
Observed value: 1 A
